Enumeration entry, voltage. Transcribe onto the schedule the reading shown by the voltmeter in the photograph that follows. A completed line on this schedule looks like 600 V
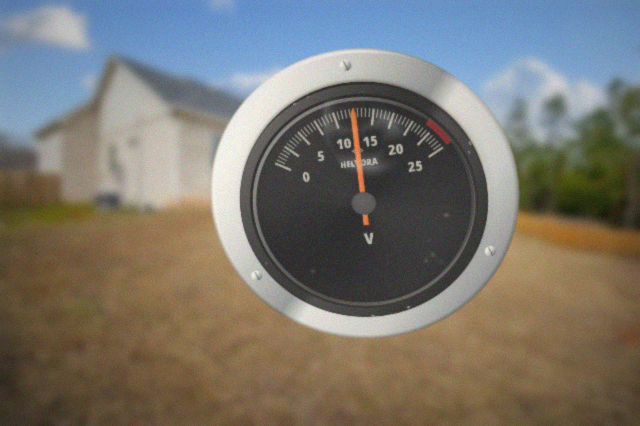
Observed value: 12.5 V
